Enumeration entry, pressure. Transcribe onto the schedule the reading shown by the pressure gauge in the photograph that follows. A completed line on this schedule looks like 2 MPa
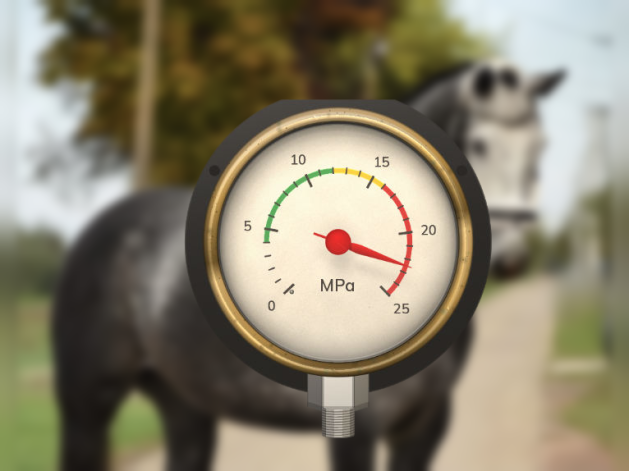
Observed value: 22.5 MPa
